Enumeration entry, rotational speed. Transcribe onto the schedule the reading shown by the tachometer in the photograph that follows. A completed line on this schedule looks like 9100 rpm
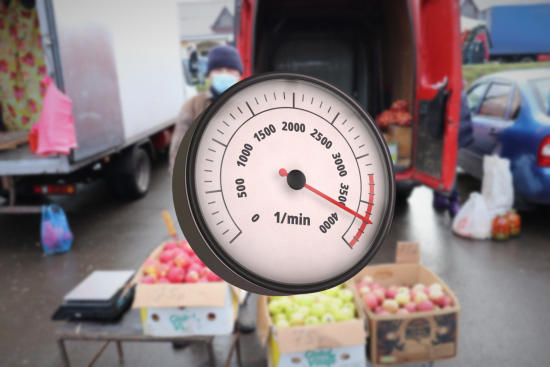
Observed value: 3700 rpm
